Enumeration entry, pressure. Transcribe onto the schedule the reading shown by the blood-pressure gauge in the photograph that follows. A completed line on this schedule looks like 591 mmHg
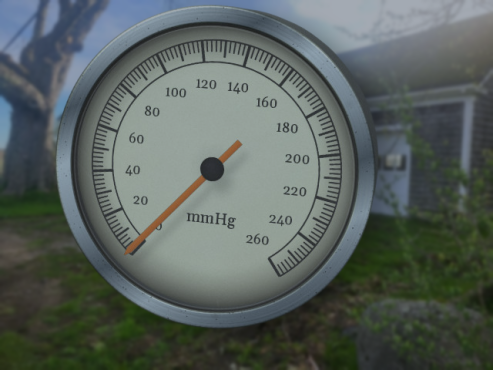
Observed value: 2 mmHg
